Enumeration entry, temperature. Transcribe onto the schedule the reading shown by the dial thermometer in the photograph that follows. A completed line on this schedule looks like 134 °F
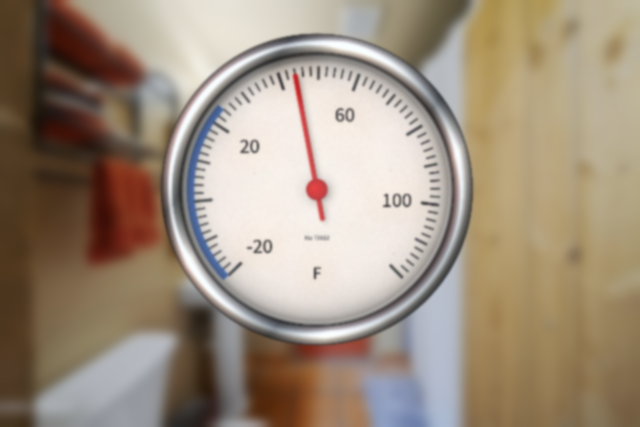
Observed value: 44 °F
